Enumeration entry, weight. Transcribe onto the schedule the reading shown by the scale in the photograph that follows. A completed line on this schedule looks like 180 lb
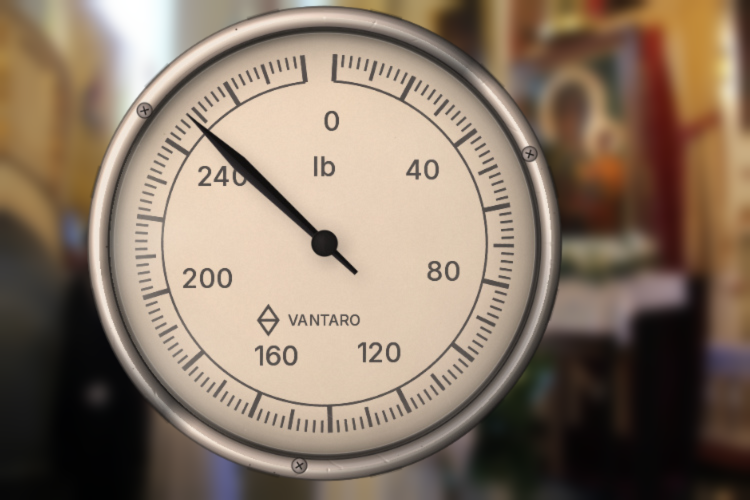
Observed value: 248 lb
